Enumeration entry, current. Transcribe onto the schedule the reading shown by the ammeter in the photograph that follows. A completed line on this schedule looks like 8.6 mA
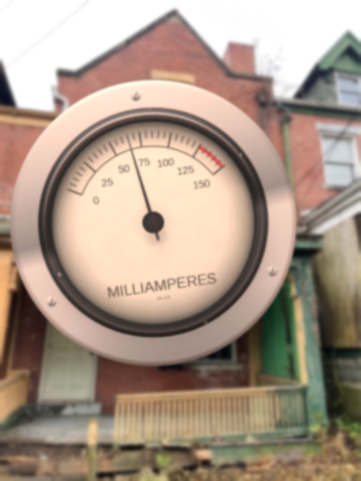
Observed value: 65 mA
